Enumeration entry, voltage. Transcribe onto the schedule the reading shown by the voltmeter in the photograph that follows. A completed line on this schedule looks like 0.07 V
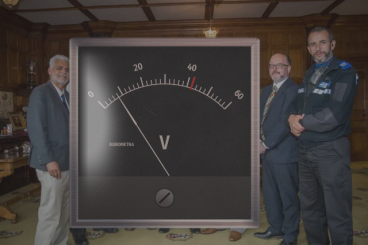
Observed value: 8 V
